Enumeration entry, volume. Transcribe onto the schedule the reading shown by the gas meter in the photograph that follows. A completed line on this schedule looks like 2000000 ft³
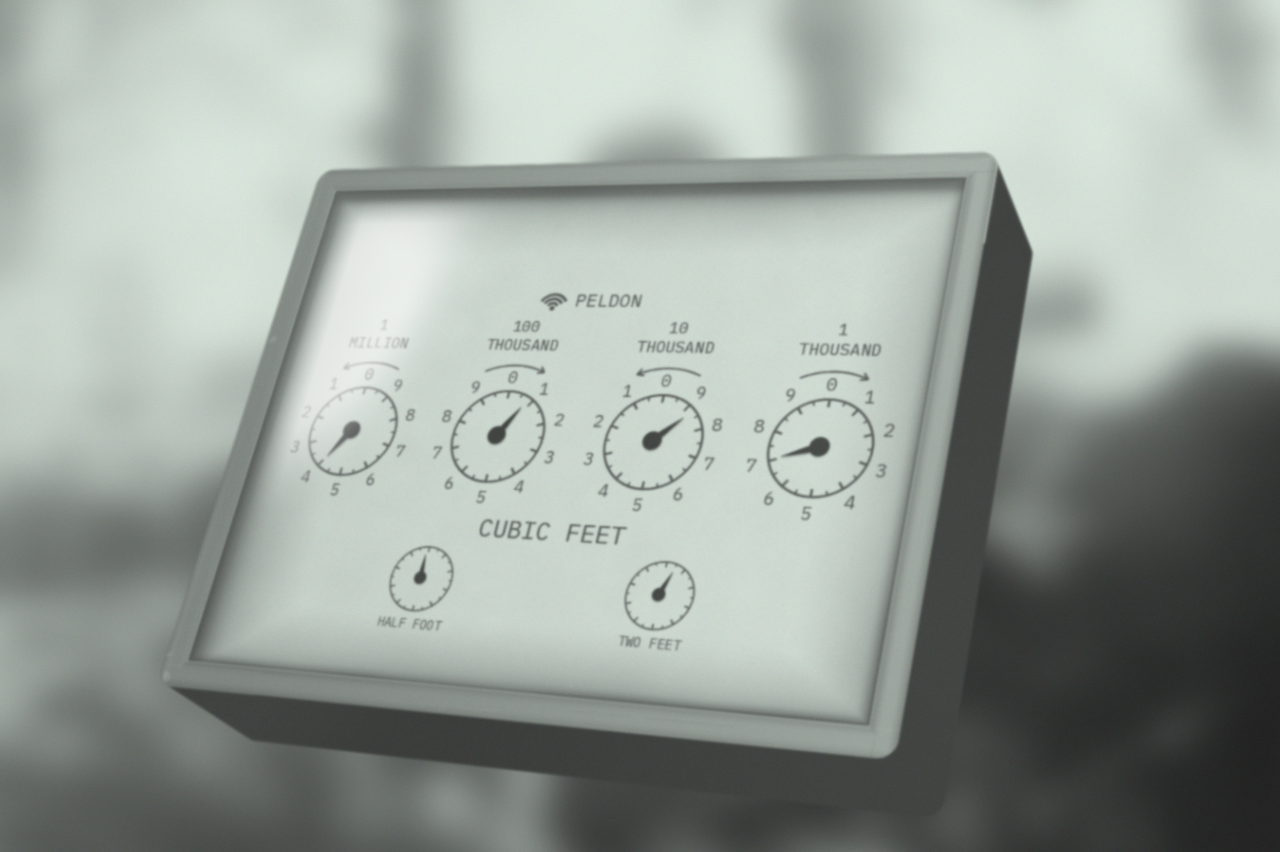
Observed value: 408700 ft³
